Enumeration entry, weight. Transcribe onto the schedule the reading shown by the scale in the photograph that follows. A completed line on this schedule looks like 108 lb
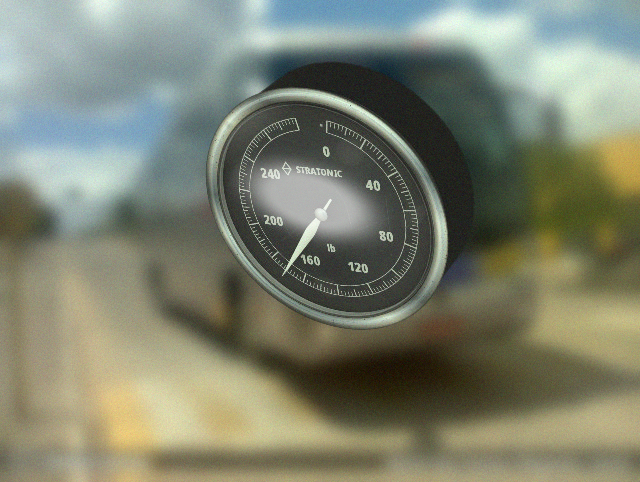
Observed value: 170 lb
